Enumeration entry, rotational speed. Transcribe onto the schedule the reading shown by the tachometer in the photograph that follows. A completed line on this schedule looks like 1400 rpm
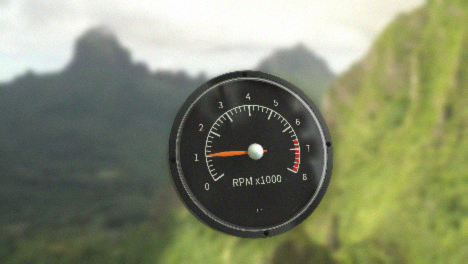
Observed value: 1000 rpm
